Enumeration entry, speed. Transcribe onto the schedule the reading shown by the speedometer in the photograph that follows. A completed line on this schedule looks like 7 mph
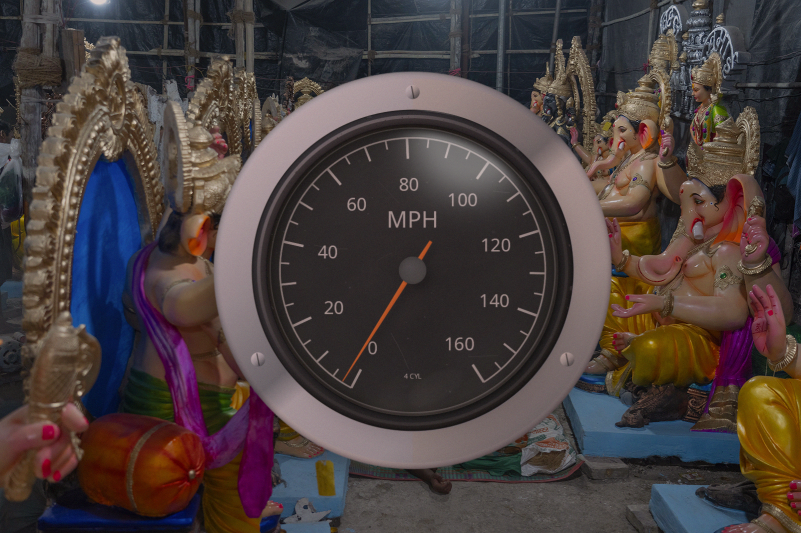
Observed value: 2.5 mph
